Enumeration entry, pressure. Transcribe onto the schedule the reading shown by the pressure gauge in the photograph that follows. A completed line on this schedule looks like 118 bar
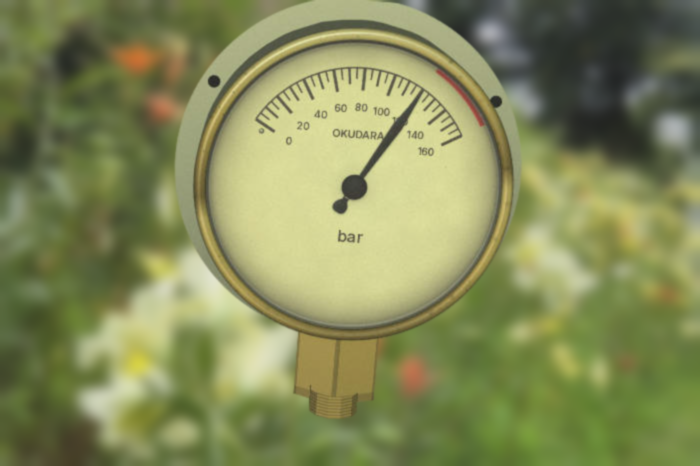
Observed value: 120 bar
